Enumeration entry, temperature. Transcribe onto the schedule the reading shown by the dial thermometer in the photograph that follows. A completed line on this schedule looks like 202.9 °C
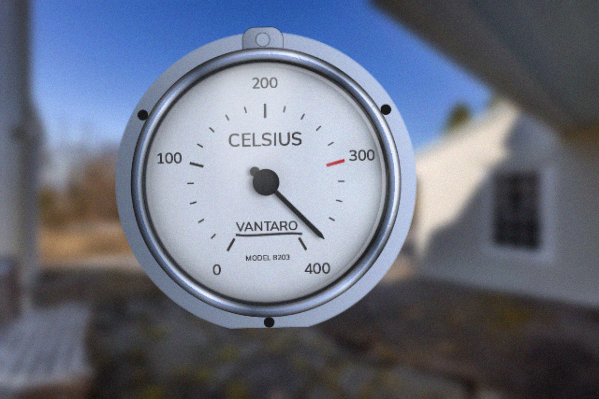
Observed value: 380 °C
